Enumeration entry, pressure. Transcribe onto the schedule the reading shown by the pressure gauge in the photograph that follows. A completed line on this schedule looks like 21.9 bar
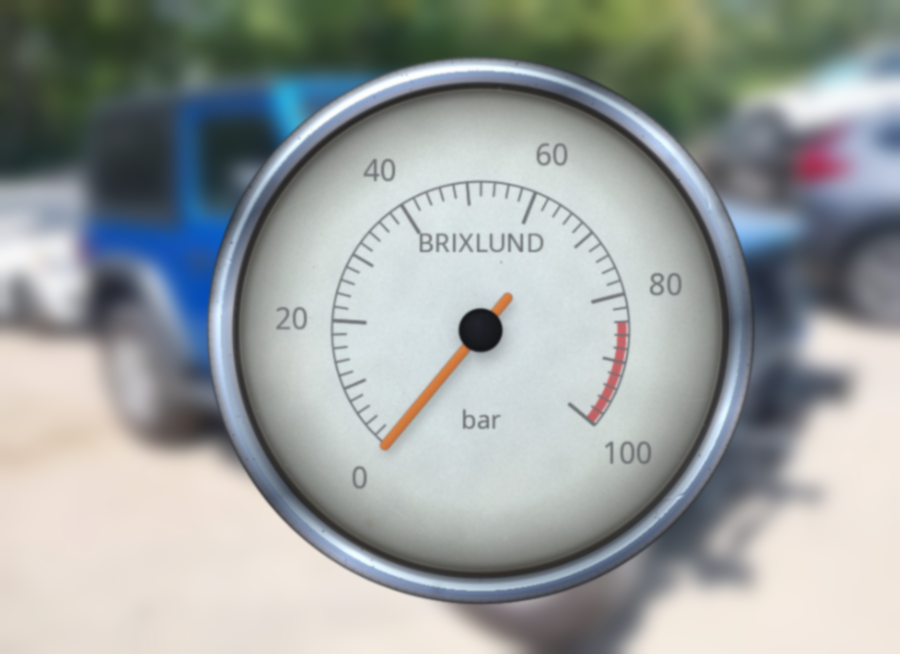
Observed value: 0 bar
